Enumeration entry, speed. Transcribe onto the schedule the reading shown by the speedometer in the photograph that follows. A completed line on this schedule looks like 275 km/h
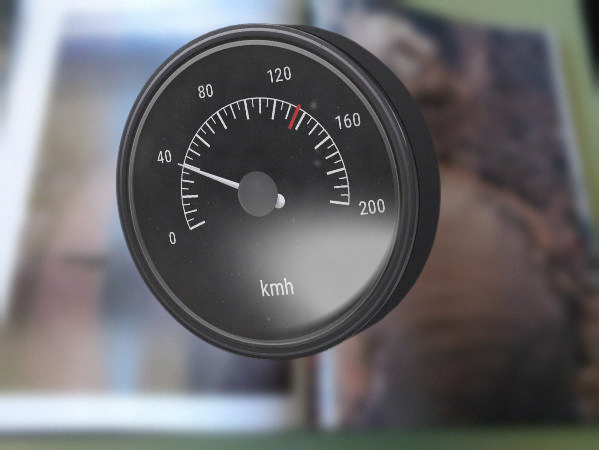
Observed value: 40 km/h
